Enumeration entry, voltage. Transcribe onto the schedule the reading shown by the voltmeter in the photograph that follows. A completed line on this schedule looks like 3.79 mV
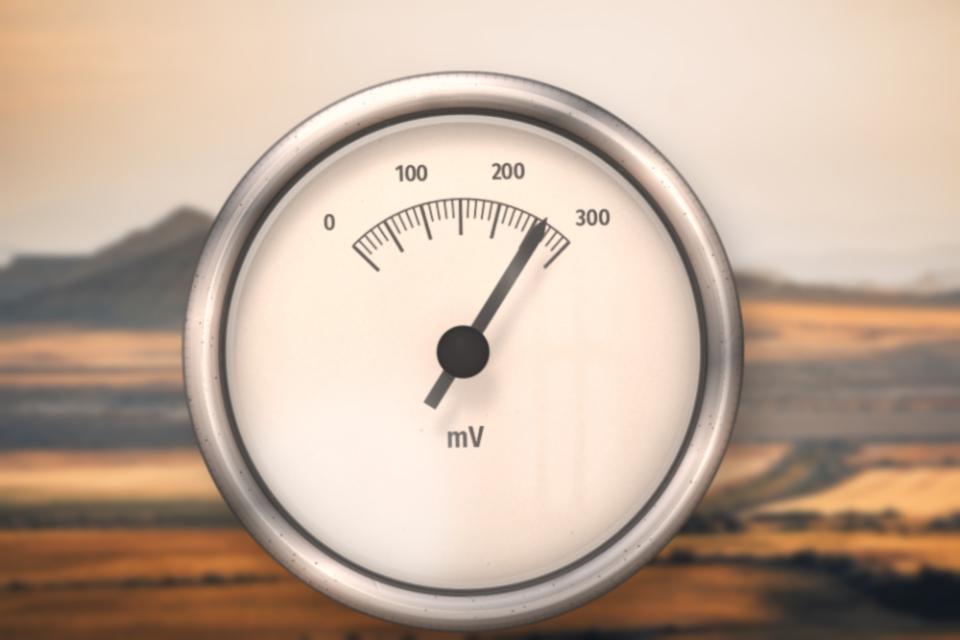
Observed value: 260 mV
